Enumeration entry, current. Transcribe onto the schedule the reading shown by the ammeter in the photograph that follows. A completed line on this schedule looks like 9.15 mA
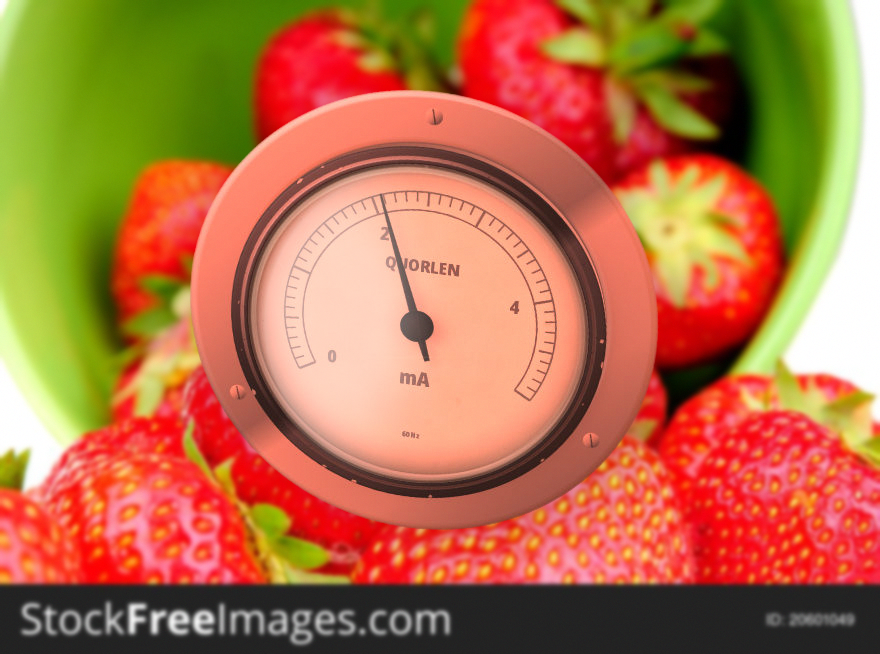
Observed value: 2.1 mA
